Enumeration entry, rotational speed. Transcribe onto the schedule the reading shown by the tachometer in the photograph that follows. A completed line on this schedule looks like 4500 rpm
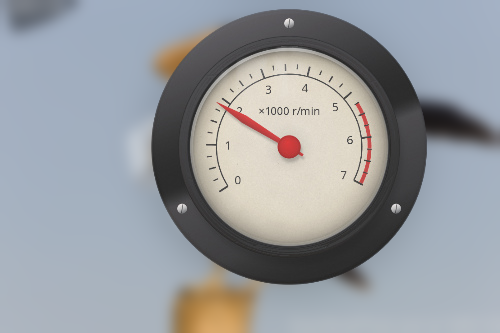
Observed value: 1875 rpm
